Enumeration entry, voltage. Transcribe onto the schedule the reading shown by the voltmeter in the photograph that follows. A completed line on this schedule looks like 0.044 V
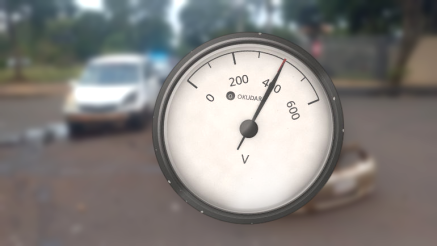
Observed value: 400 V
